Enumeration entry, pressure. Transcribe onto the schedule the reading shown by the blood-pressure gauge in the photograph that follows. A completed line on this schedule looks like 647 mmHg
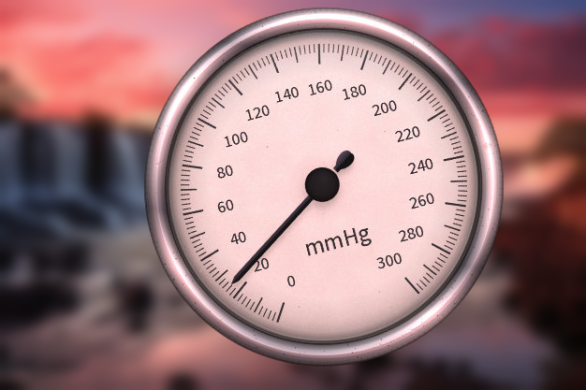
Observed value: 24 mmHg
